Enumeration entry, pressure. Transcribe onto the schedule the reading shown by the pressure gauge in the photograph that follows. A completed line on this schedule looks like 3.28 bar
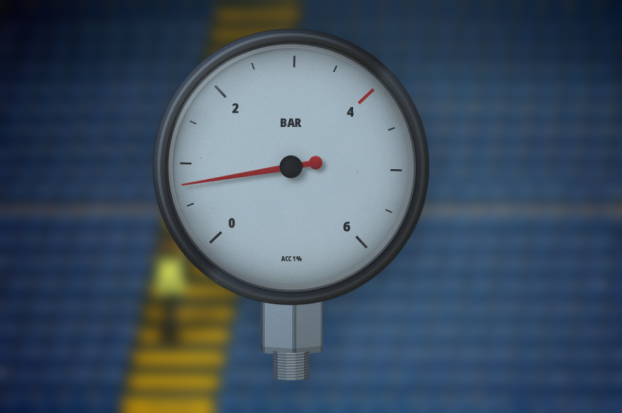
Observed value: 0.75 bar
